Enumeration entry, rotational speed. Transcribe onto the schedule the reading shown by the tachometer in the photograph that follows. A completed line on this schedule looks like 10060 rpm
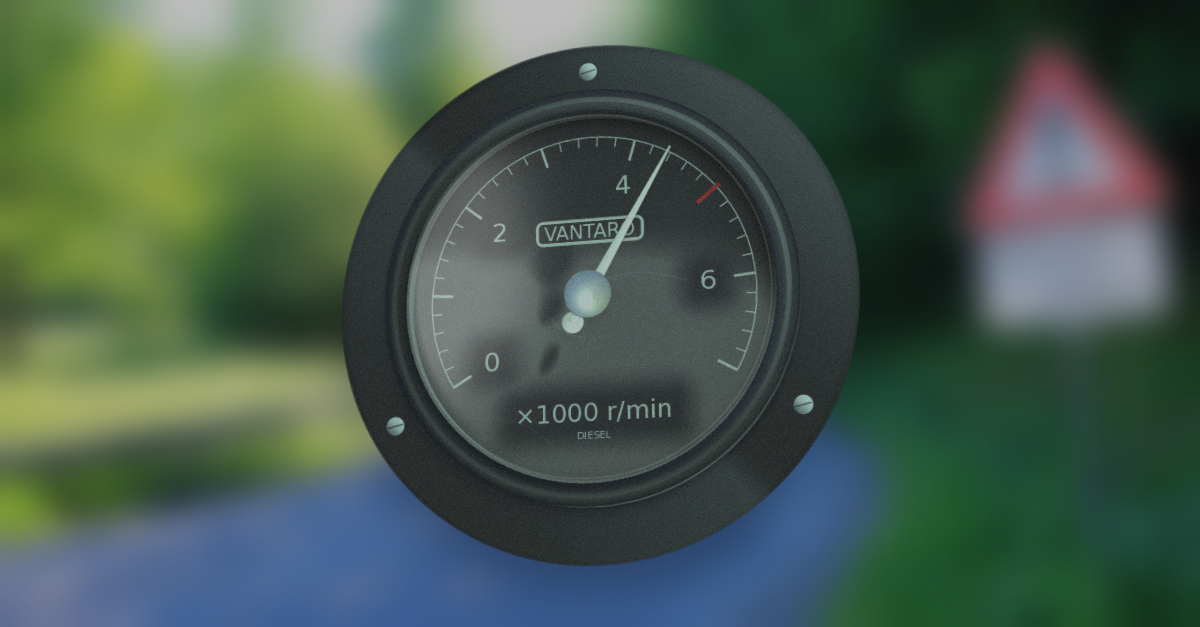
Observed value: 4400 rpm
